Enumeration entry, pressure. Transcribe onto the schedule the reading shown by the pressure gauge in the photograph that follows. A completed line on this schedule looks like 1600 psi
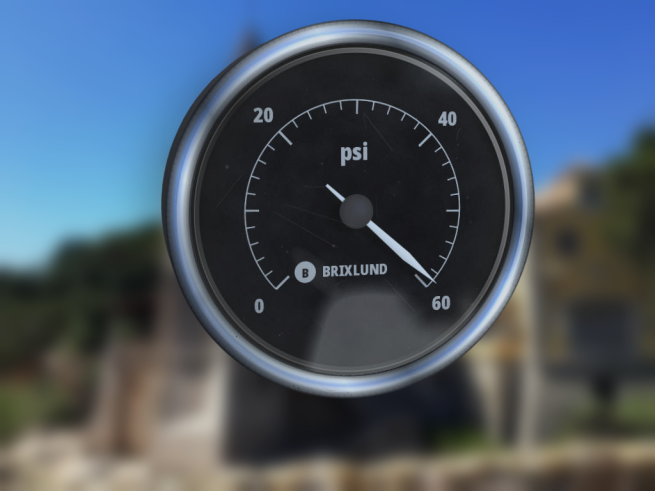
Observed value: 59 psi
